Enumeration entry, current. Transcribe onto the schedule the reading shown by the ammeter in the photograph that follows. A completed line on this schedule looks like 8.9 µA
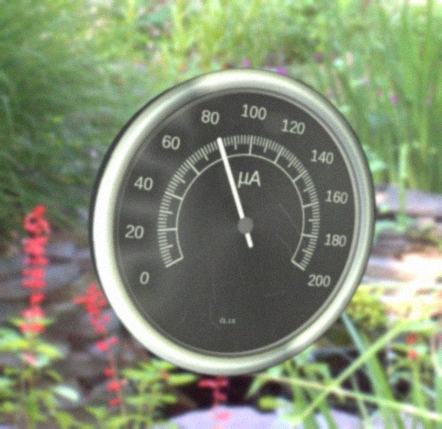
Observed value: 80 µA
